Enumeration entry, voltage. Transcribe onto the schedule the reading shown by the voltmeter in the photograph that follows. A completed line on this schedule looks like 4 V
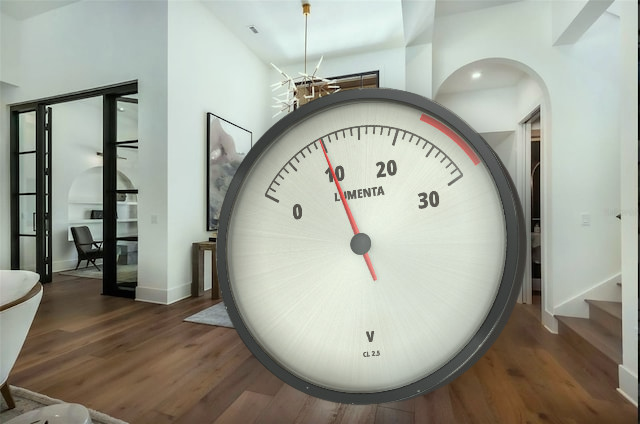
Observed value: 10 V
